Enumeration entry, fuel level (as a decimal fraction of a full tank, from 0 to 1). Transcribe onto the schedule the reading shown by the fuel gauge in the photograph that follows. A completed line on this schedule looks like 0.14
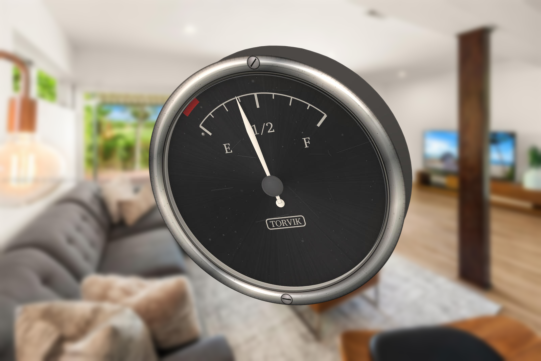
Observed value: 0.375
